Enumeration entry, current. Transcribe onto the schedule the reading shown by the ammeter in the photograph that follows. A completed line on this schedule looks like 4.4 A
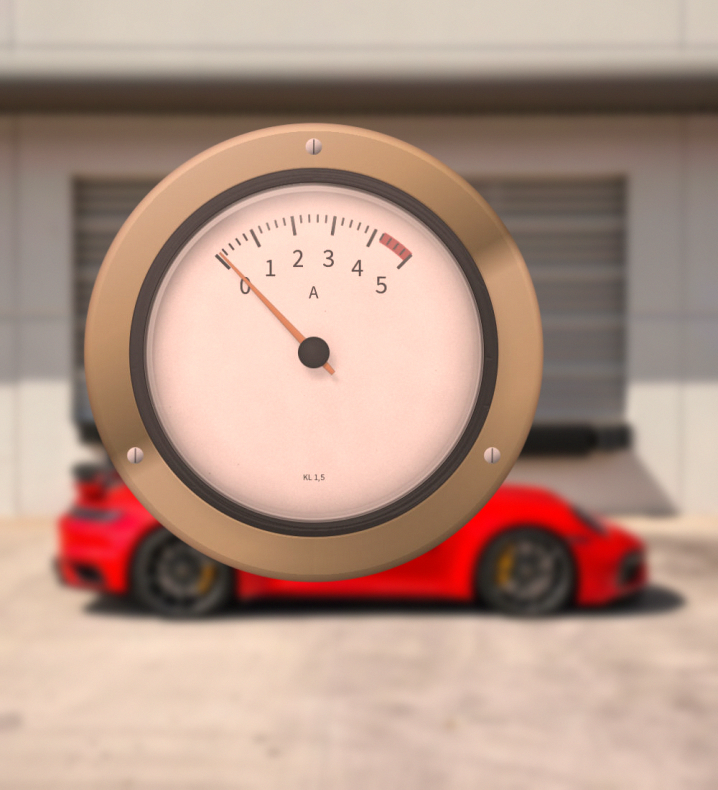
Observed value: 0.1 A
